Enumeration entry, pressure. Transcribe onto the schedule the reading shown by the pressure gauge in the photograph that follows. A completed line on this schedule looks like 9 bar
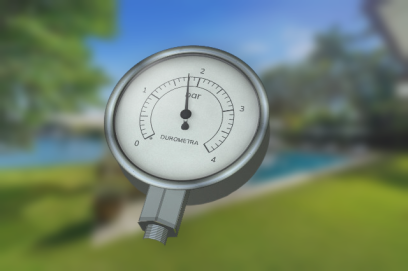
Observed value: 1.8 bar
